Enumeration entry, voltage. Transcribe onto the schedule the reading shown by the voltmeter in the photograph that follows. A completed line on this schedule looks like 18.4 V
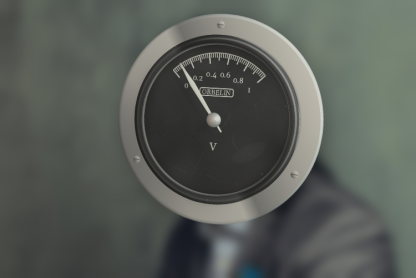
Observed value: 0.1 V
